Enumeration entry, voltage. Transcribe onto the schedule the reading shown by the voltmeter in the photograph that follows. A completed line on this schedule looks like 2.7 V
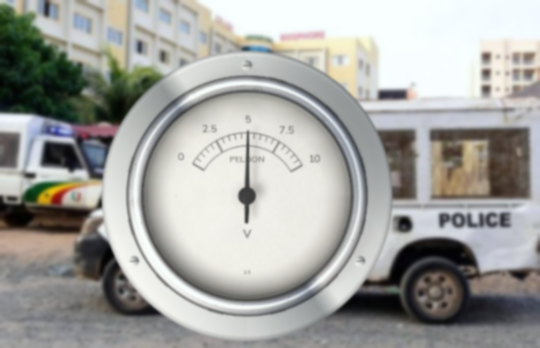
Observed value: 5 V
